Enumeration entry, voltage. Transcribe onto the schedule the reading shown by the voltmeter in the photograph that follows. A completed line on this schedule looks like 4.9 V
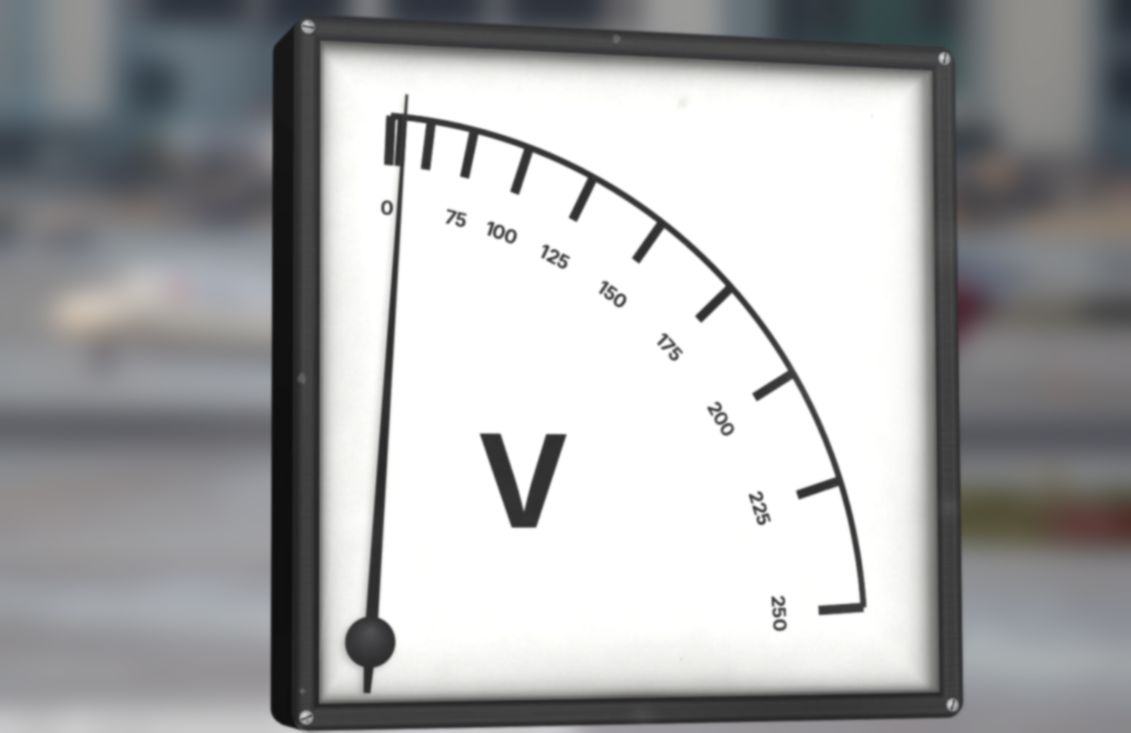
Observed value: 25 V
